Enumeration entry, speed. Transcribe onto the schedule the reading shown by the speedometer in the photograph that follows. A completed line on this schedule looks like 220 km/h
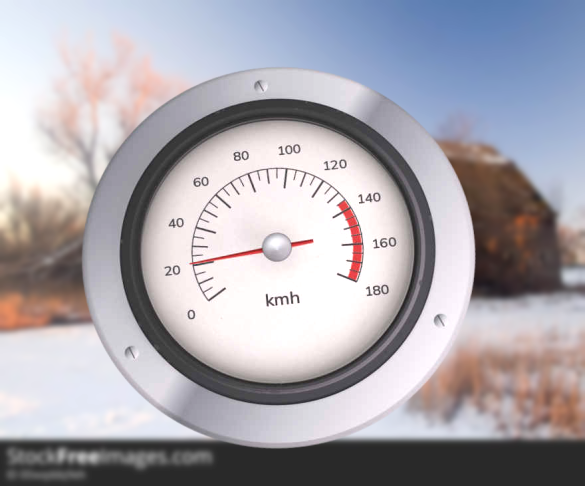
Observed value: 20 km/h
